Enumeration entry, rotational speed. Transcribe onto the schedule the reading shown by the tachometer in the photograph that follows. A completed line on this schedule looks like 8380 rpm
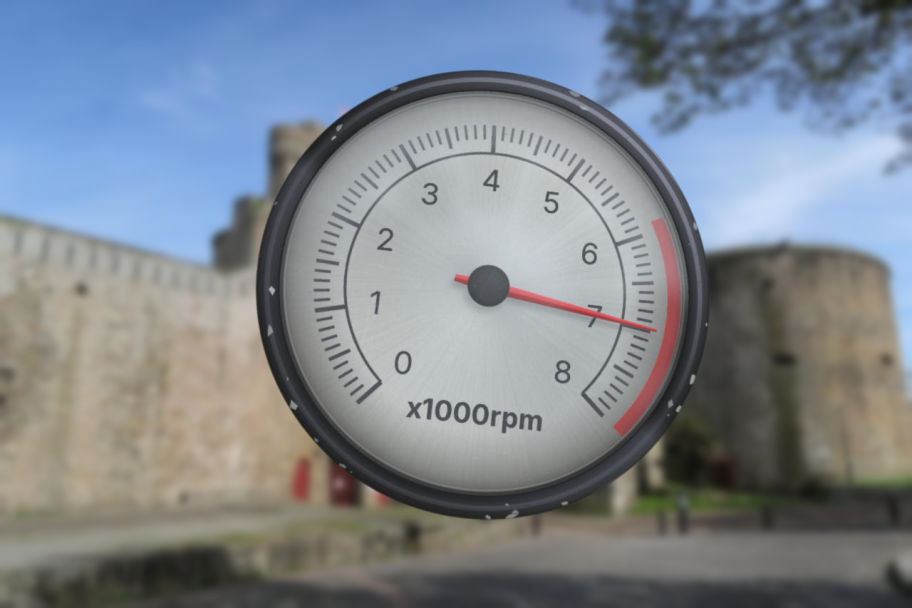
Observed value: 7000 rpm
